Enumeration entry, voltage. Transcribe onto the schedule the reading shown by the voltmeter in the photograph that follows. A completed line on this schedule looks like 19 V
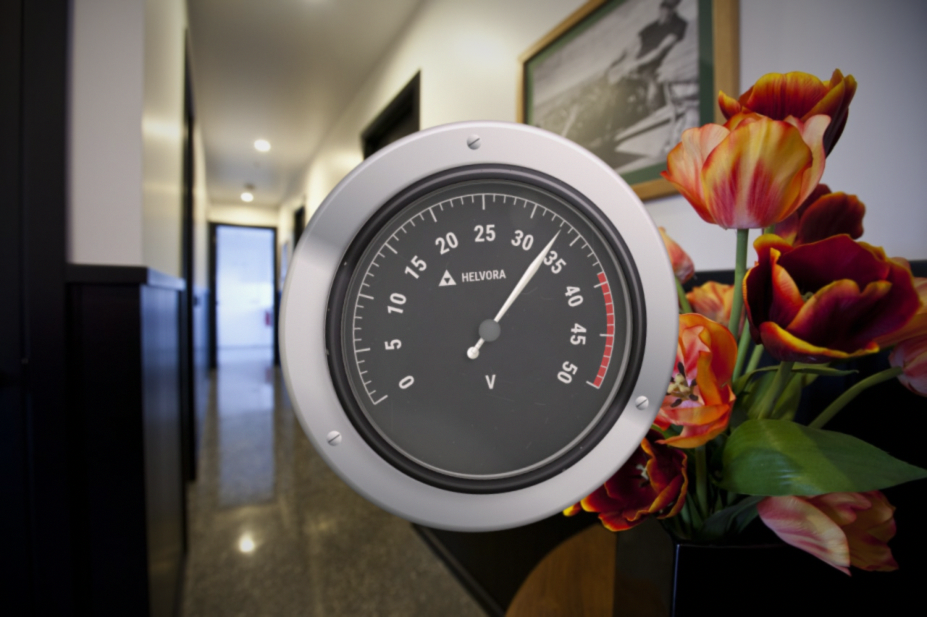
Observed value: 33 V
